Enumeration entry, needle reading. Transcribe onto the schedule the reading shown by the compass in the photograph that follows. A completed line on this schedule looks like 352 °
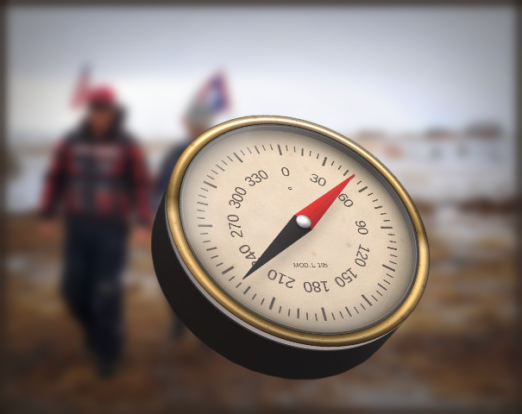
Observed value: 50 °
